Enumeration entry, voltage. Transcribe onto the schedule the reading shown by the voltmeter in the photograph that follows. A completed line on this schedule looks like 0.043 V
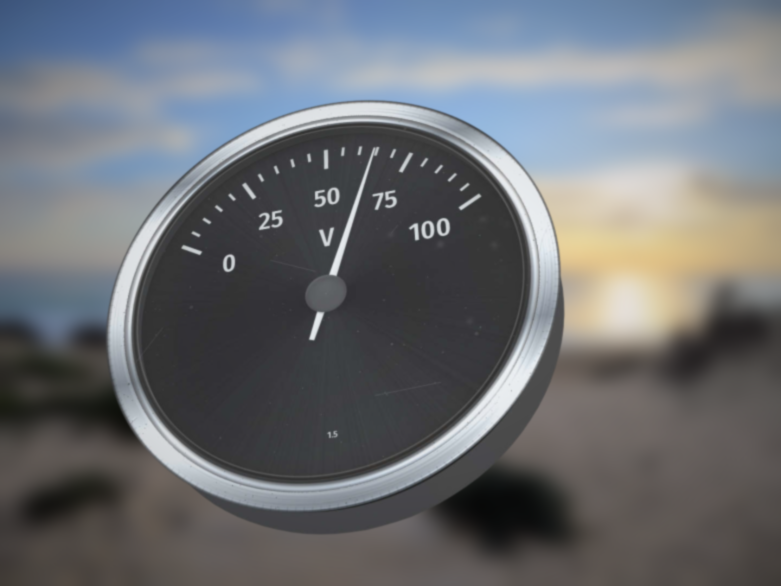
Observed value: 65 V
